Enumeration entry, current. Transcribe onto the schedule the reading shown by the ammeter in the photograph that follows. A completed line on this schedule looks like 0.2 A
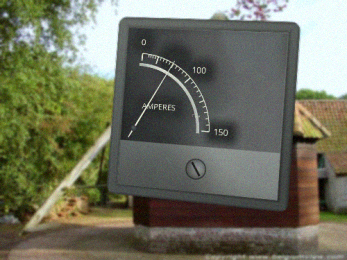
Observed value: 75 A
